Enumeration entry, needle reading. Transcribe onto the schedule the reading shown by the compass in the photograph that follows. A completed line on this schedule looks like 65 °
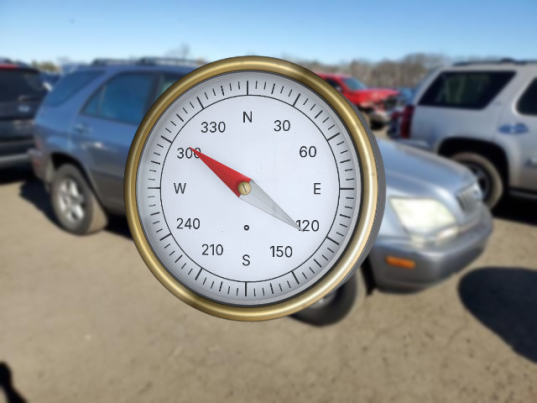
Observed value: 305 °
